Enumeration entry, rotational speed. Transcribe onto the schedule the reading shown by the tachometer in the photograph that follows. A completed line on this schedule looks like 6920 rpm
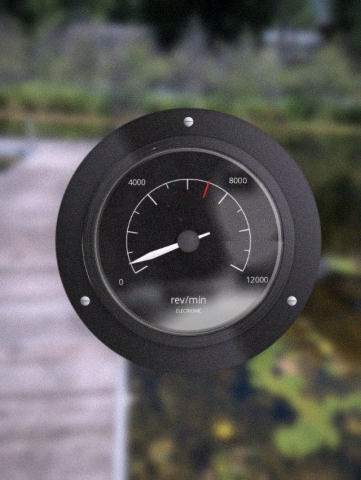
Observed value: 500 rpm
